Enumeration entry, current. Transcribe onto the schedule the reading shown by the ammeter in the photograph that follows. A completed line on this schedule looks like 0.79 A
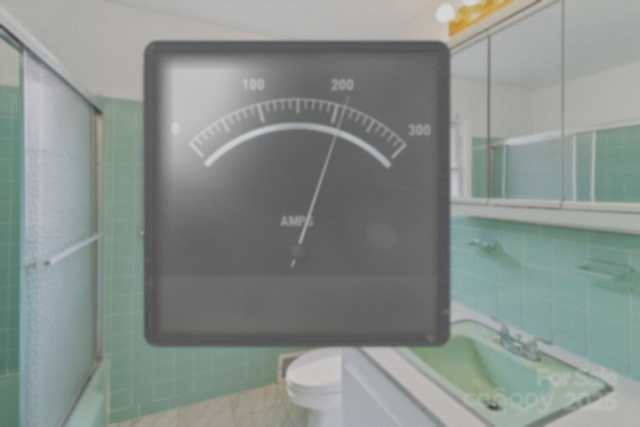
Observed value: 210 A
